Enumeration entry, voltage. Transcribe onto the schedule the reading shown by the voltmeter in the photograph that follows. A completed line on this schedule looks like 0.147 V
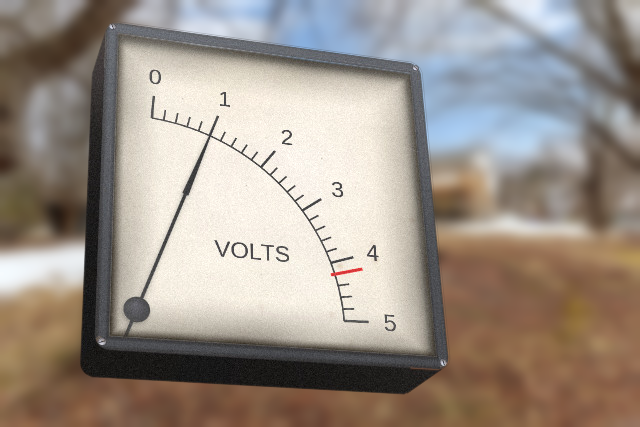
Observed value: 1 V
